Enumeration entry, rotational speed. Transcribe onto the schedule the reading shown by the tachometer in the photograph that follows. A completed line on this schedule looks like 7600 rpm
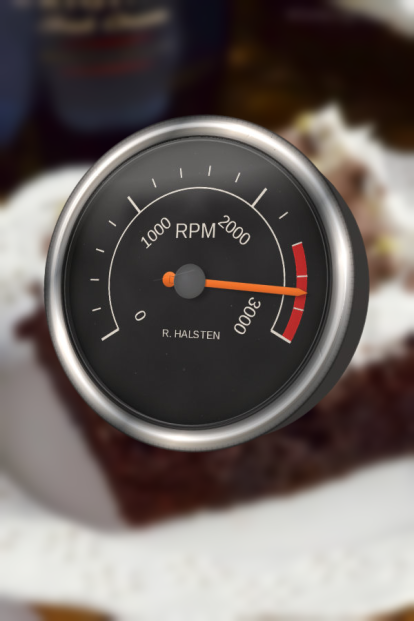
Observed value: 2700 rpm
